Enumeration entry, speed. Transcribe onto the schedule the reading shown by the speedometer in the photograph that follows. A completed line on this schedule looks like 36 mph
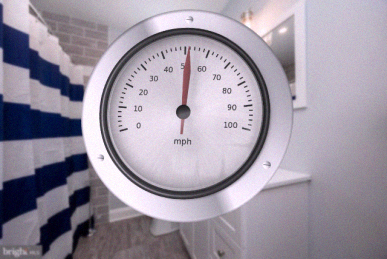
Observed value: 52 mph
